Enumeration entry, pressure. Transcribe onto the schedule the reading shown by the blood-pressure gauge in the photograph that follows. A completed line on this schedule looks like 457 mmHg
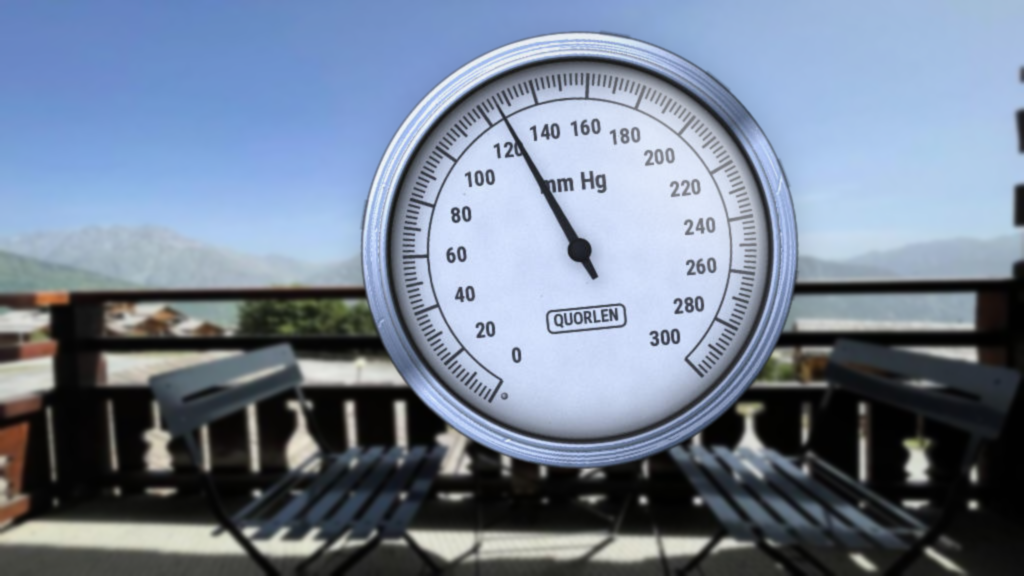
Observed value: 126 mmHg
